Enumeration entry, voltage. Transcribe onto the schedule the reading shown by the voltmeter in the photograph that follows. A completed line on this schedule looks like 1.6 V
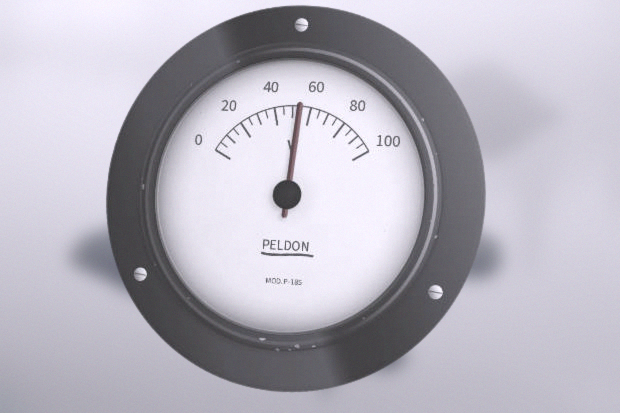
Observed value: 55 V
